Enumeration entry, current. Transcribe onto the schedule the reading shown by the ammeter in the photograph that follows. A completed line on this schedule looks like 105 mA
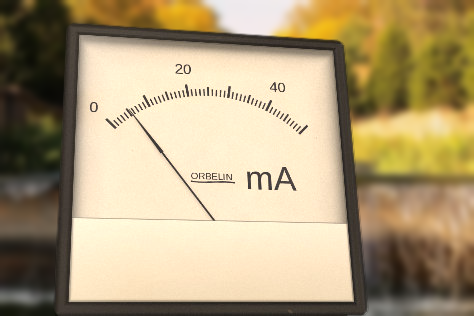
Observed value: 5 mA
